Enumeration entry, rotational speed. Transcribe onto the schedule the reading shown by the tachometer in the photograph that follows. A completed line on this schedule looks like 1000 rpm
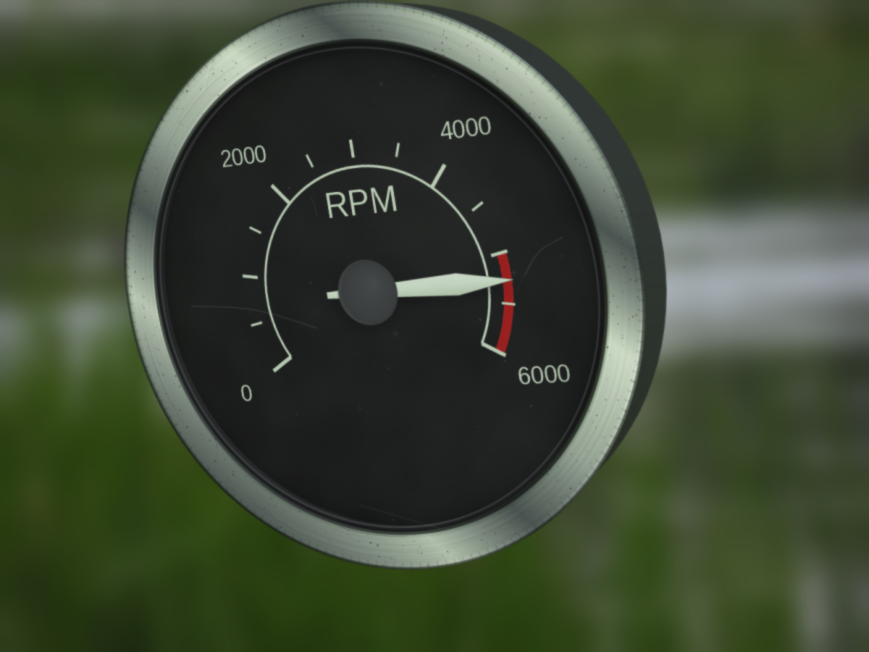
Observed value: 5250 rpm
